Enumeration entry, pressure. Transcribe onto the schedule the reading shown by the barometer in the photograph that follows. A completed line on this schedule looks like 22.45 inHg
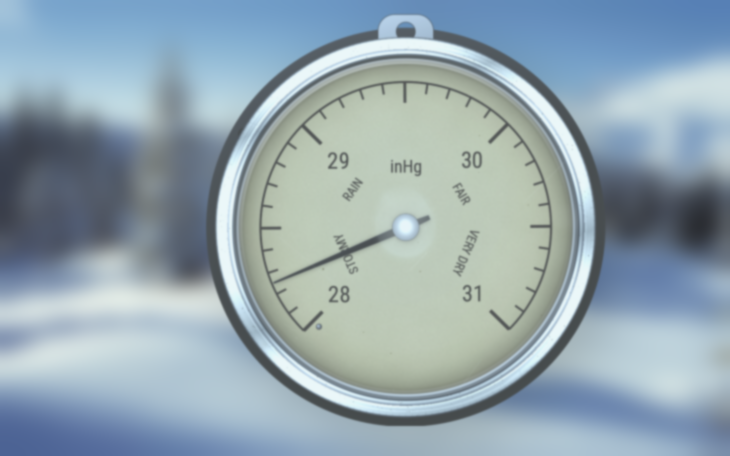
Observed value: 28.25 inHg
